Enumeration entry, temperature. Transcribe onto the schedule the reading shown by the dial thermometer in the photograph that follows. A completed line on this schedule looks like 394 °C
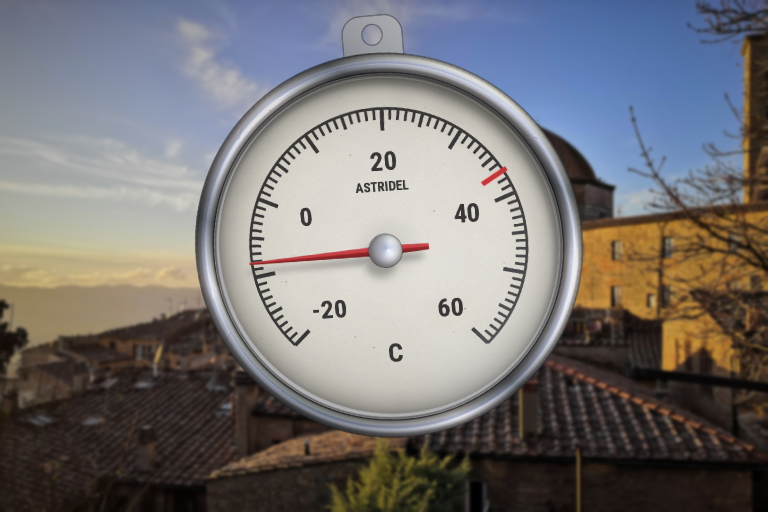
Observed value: -8 °C
